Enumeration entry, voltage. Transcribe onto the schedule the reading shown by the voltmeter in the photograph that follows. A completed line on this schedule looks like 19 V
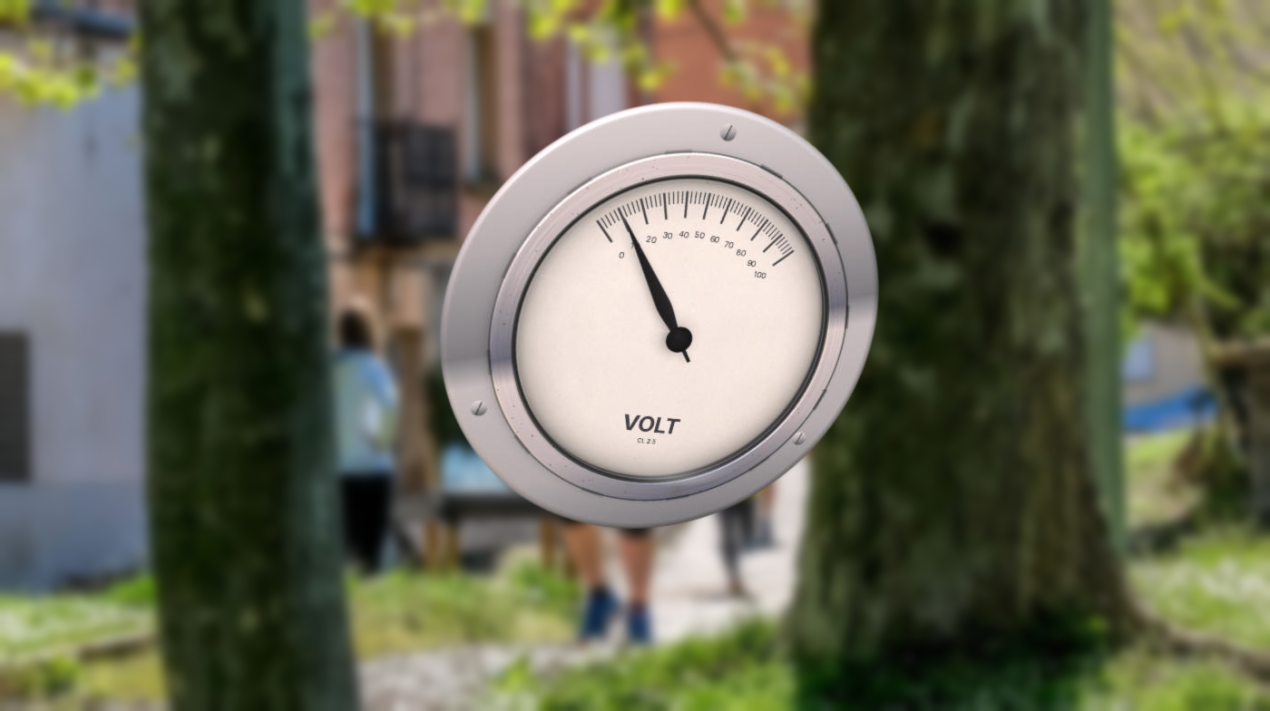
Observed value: 10 V
